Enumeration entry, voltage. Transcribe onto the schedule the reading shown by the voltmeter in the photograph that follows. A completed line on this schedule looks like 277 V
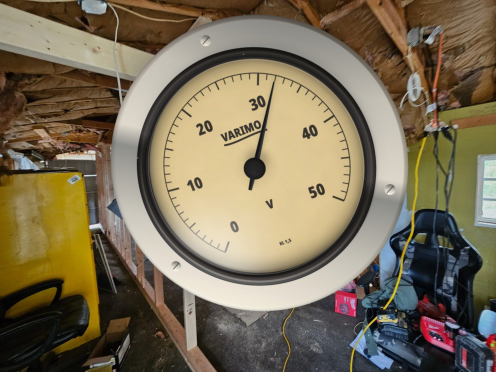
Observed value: 32 V
